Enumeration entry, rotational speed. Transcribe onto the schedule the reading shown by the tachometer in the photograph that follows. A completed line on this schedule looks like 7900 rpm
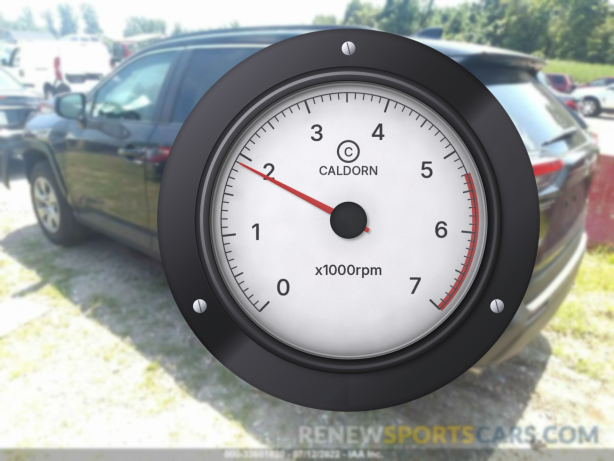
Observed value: 1900 rpm
